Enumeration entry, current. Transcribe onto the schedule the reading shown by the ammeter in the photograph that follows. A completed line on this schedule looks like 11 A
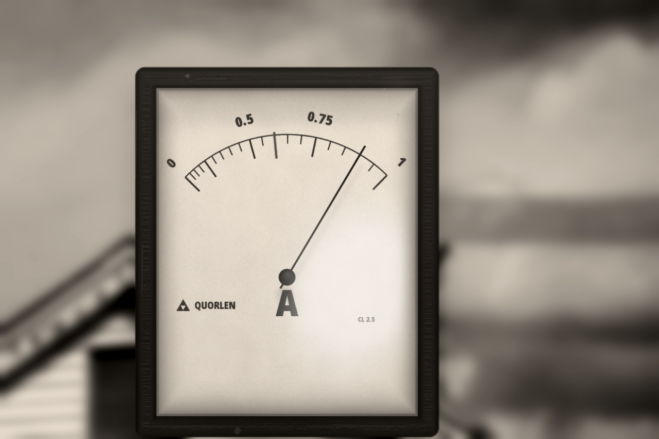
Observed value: 0.9 A
